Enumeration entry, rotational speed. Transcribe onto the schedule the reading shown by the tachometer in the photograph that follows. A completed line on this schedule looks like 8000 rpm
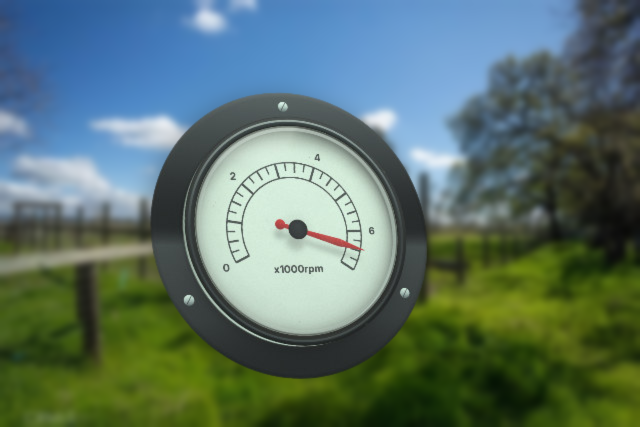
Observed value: 6500 rpm
